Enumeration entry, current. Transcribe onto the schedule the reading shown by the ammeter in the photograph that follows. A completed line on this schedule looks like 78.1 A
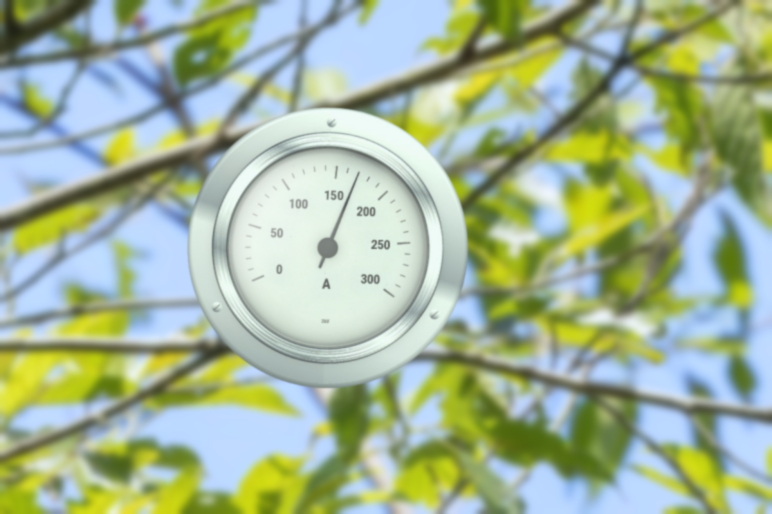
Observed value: 170 A
